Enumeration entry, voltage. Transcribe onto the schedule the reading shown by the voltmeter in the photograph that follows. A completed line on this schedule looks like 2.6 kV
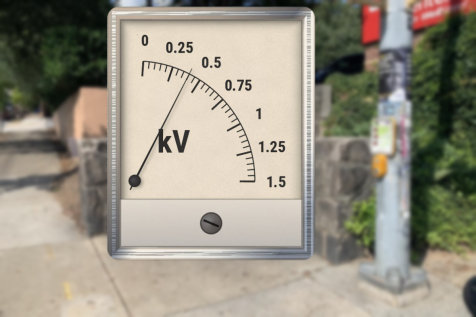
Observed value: 0.4 kV
